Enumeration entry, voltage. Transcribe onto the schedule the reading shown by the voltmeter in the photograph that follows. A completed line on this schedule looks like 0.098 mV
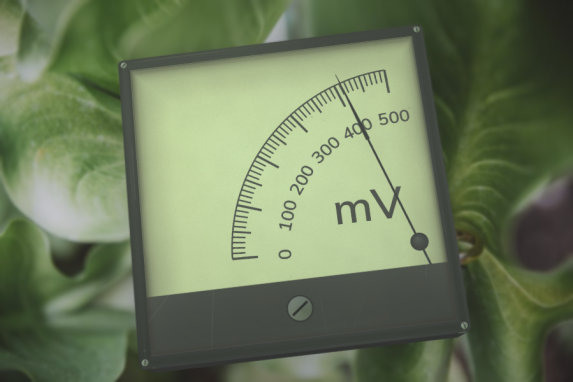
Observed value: 410 mV
